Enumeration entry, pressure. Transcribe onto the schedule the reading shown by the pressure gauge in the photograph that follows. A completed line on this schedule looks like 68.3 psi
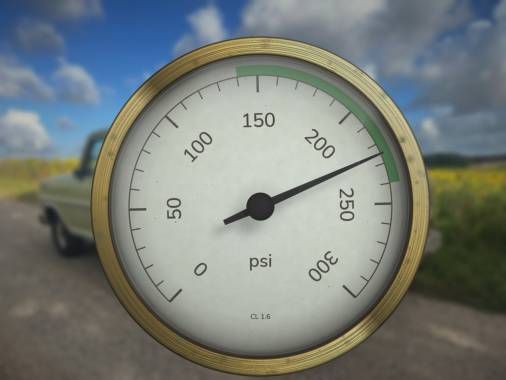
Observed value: 225 psi
